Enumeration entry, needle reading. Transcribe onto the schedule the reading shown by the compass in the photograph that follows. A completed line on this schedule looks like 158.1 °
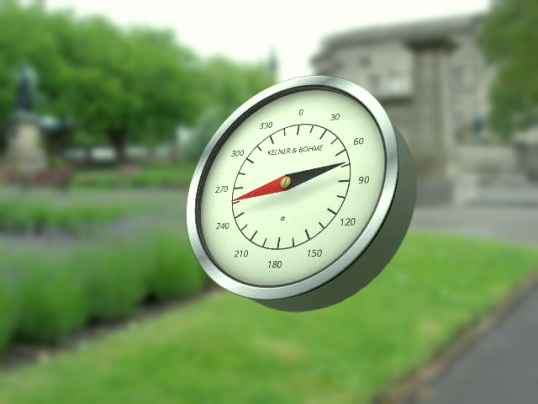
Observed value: 255 °
